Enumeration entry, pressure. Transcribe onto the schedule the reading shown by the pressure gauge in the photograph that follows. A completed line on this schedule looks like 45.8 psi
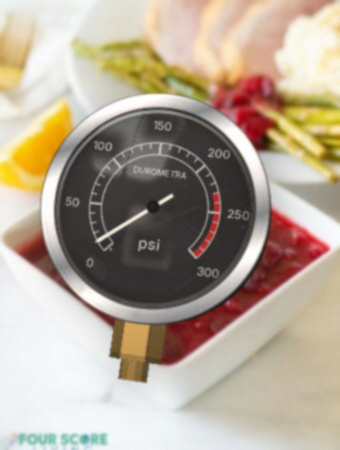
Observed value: 10 psi
